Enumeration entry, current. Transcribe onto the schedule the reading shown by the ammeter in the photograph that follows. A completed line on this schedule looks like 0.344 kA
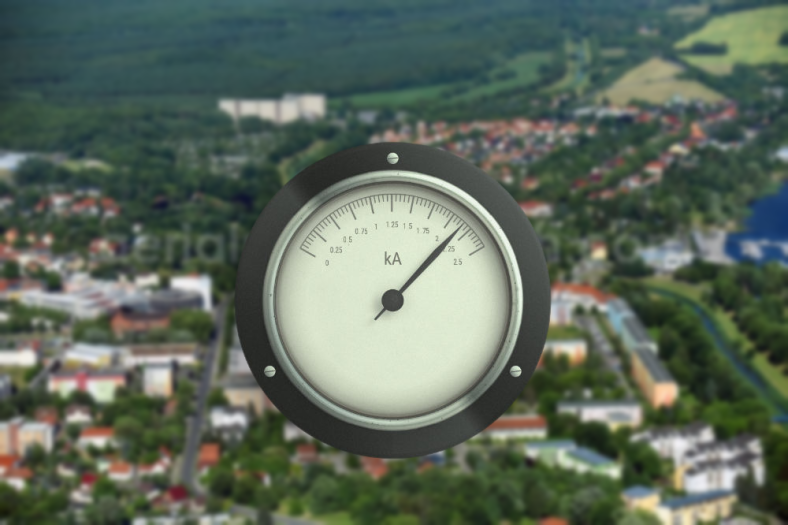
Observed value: 2.15 kA
